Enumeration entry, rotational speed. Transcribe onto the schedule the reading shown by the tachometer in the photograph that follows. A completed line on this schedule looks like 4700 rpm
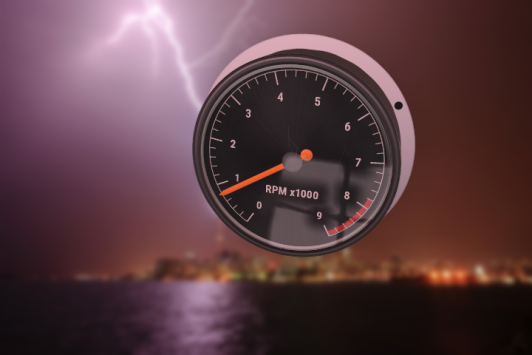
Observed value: 800 rpm
